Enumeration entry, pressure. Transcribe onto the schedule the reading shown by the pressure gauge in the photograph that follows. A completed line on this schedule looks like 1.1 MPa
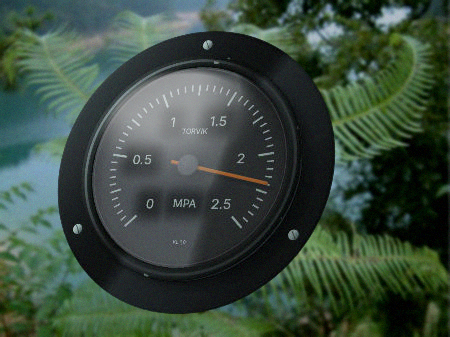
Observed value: 2.2 MPa
